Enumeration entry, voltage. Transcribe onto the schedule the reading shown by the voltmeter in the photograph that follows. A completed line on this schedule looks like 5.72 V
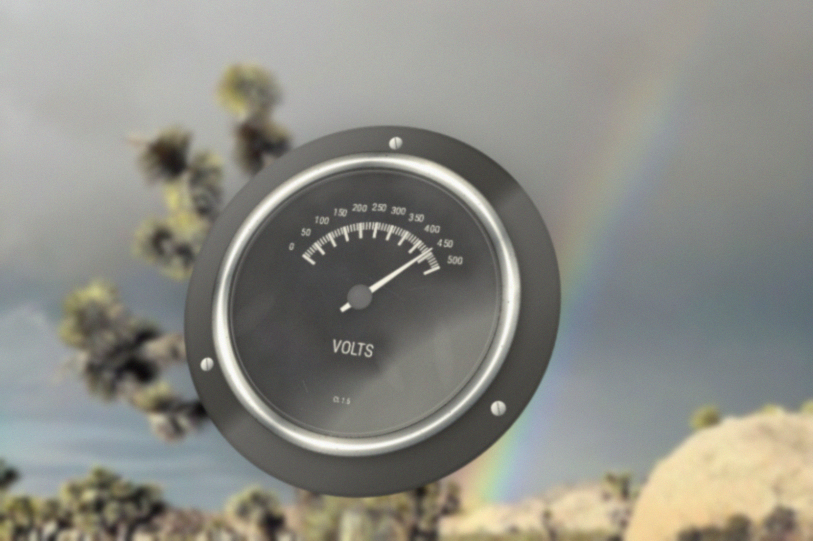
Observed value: 450 V
